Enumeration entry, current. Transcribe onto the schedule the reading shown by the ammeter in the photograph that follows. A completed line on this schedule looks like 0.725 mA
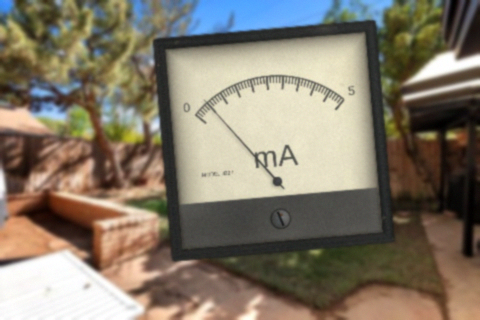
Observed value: 0.5 mA
